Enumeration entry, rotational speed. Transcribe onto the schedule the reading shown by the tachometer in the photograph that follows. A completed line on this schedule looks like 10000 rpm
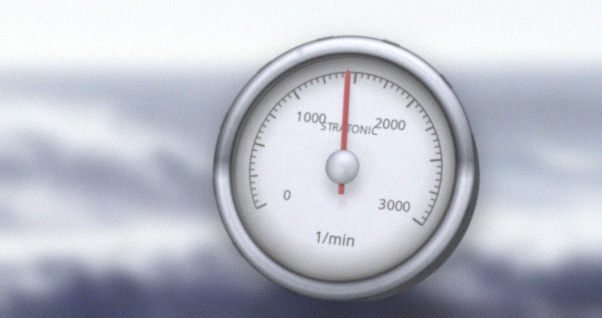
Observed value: 1450 rpm
